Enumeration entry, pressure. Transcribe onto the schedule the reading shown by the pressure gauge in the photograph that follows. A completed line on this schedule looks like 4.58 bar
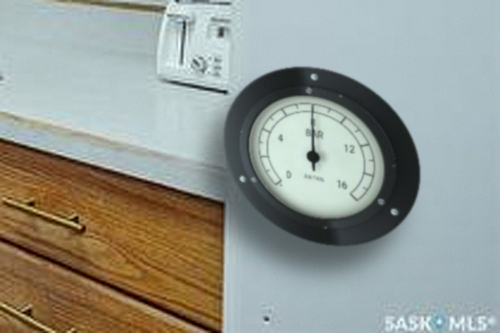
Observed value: 8 bar
